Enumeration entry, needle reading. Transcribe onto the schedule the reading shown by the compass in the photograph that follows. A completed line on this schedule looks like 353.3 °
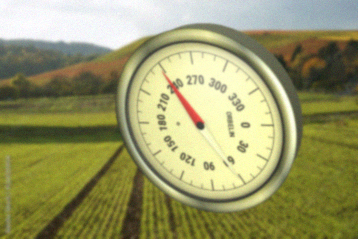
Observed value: 240 °
